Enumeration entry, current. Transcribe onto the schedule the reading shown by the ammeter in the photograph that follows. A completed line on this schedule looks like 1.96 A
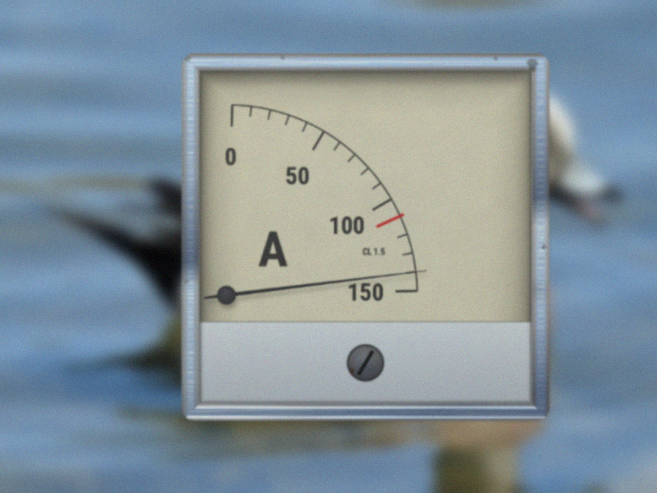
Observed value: 140 A
